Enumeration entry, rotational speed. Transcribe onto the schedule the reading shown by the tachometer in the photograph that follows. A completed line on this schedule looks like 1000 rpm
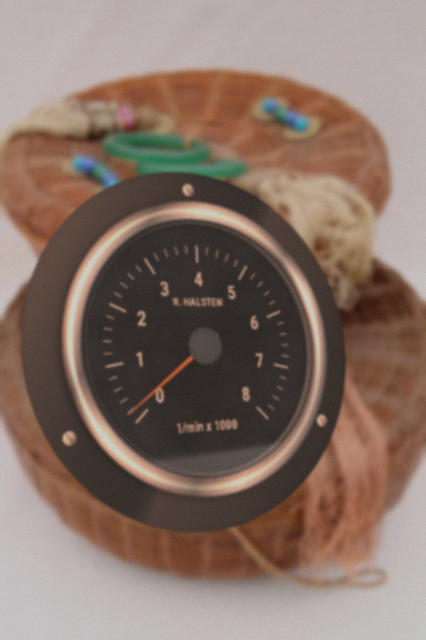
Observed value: 200 rpm
